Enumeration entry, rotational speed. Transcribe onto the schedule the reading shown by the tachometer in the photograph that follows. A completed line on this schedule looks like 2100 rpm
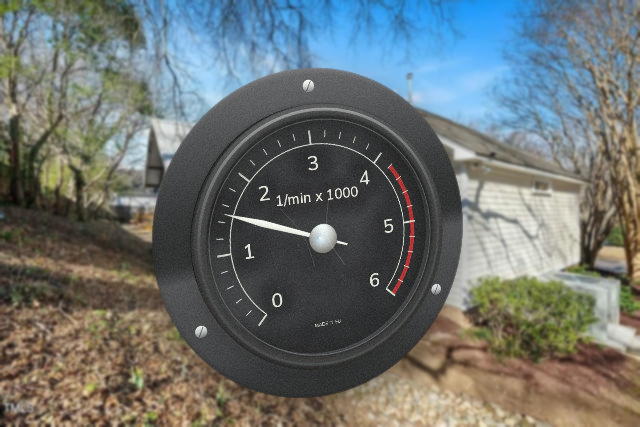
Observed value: 1500 rpm
